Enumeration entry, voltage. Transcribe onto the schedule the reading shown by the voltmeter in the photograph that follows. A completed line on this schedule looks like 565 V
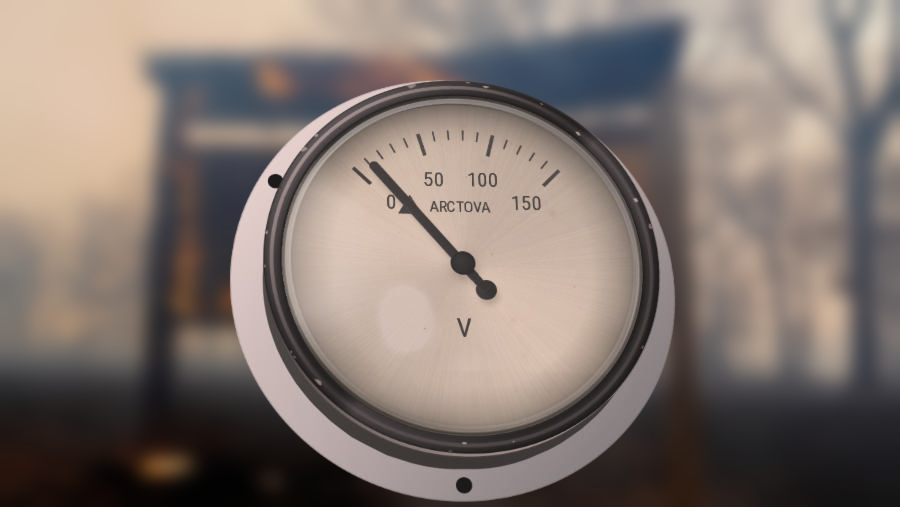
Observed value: 10 V
